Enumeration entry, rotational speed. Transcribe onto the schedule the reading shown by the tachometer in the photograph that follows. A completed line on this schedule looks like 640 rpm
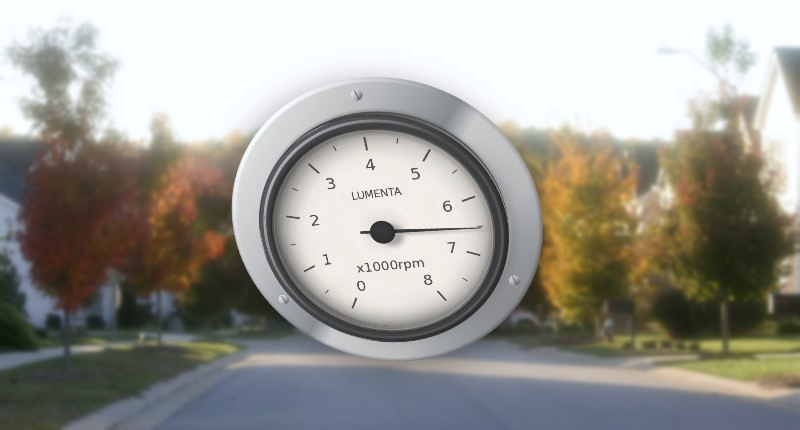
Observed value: 6500 rpm
